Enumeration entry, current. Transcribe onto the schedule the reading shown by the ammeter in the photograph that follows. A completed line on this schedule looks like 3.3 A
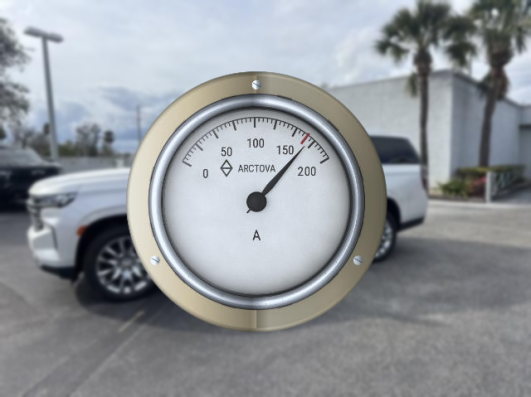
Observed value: 170 A
